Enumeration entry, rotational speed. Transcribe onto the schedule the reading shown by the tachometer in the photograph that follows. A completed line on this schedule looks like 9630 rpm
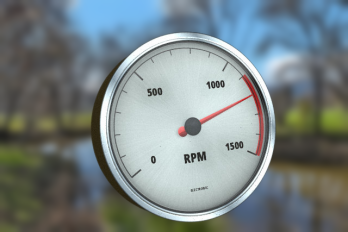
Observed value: 1200 rpm
